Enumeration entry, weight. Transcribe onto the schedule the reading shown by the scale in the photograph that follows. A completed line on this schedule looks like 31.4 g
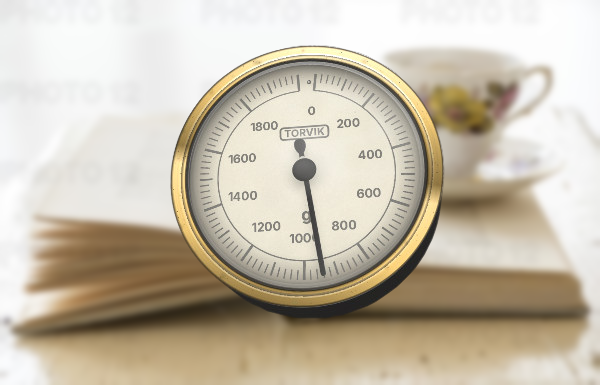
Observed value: 940 g
